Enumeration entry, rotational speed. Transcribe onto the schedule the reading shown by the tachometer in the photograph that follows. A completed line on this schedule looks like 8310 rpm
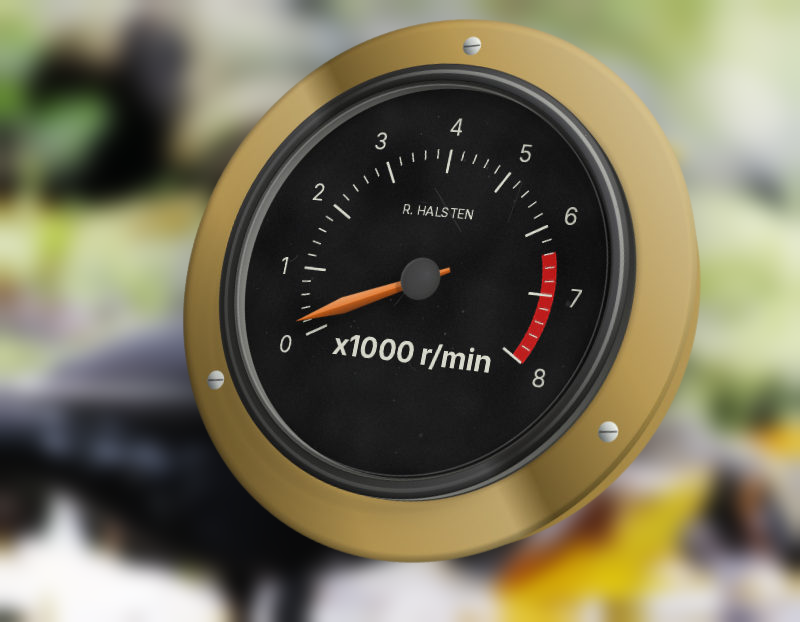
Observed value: 200 rpm
